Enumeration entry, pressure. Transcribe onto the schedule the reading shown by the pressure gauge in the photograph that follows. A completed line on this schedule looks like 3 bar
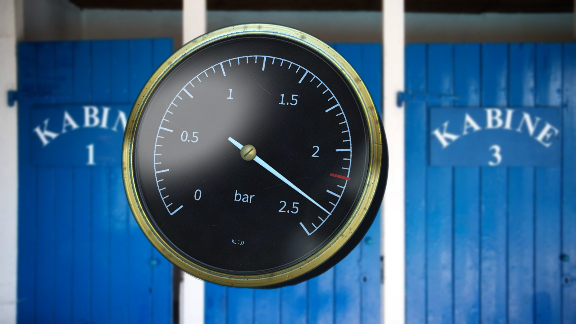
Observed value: 2.35 bar
